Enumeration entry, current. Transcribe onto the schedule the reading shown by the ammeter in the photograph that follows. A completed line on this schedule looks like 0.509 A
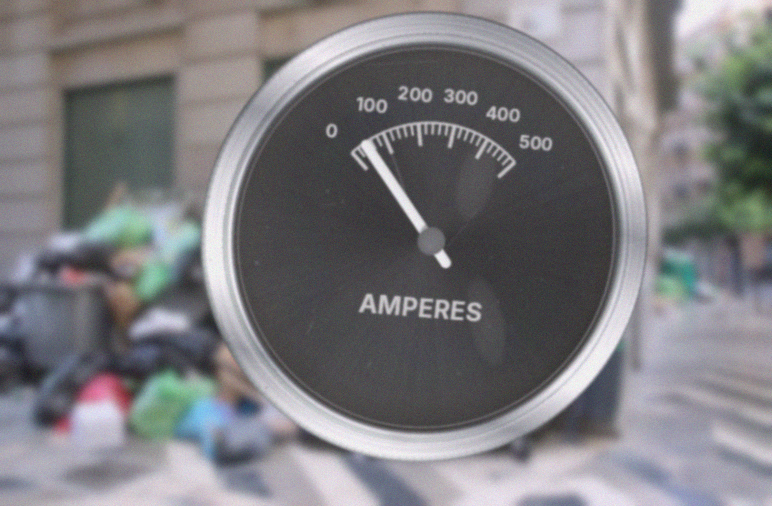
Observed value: 40 A
